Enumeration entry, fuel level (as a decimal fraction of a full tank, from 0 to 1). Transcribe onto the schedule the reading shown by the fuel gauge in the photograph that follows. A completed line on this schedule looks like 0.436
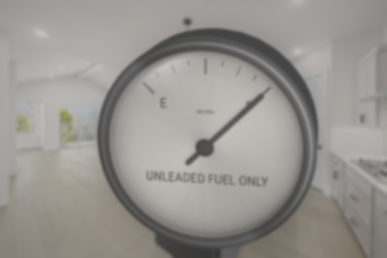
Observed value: 1
